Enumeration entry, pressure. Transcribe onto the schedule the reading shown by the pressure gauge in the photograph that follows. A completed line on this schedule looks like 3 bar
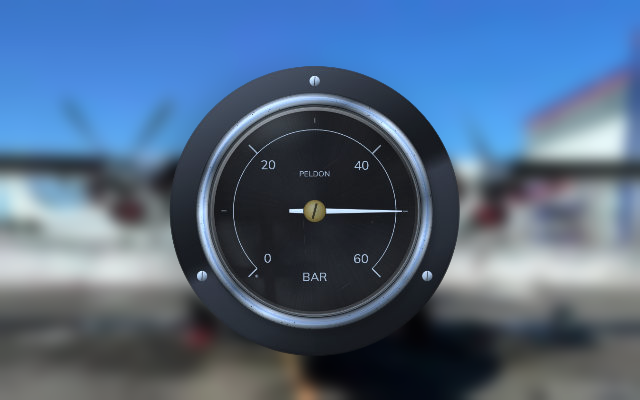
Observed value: 50 bar
